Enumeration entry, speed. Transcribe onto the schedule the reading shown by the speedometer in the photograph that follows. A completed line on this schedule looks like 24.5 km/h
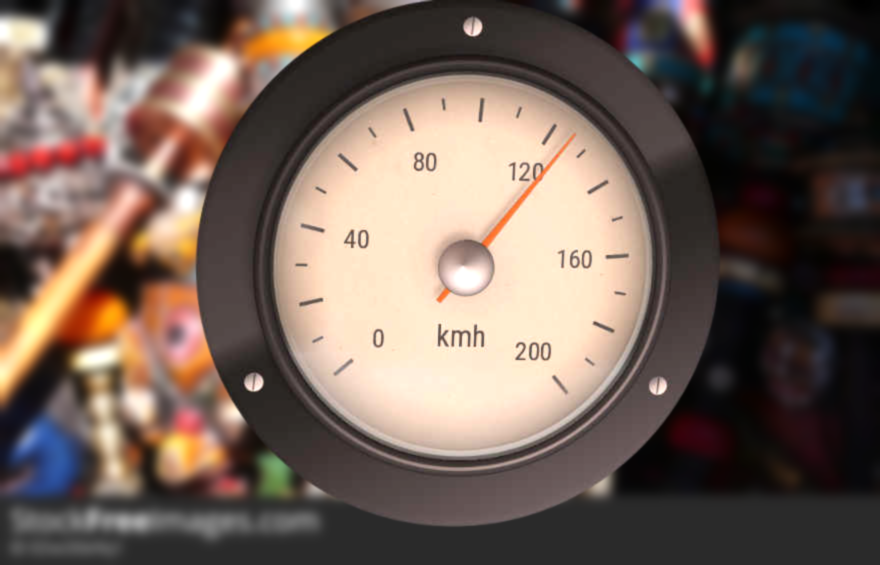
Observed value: 125 km/h
